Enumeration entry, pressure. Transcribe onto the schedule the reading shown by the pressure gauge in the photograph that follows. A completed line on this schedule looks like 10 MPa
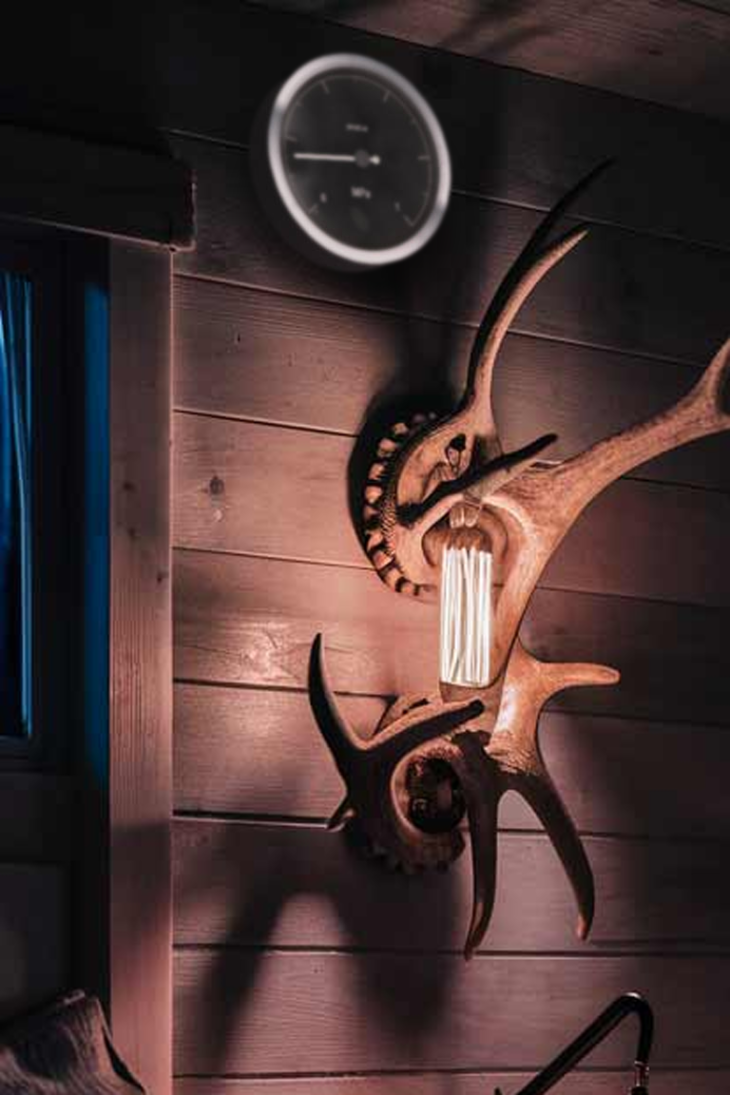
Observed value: 0.15 MPa
